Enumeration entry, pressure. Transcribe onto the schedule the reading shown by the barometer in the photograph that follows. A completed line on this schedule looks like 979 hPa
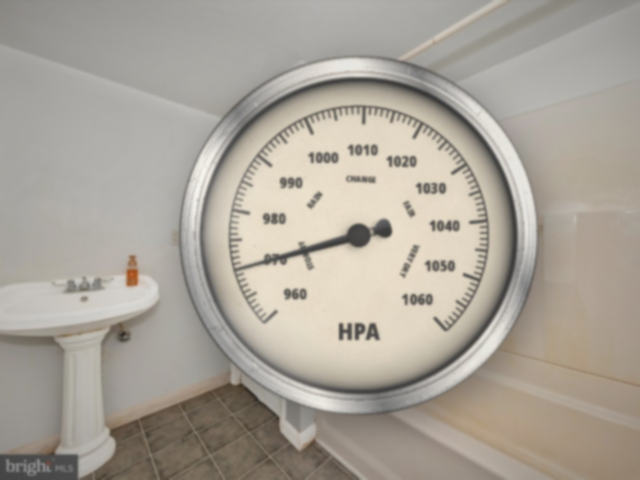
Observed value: 970 hPa
